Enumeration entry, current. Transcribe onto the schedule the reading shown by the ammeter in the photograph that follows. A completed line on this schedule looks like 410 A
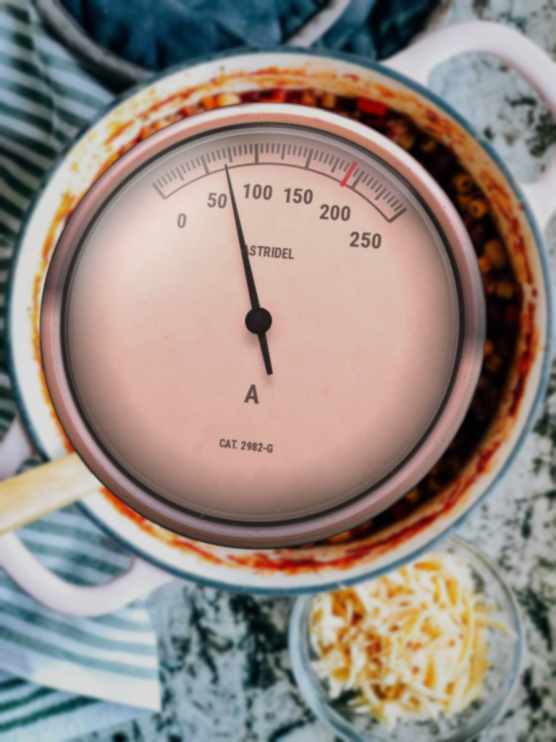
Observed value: 70 A
